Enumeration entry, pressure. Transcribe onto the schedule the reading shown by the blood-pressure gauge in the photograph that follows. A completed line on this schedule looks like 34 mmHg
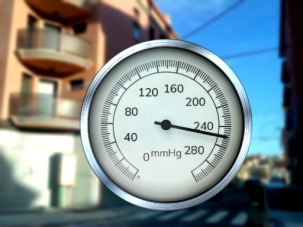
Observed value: 250 mmHg
